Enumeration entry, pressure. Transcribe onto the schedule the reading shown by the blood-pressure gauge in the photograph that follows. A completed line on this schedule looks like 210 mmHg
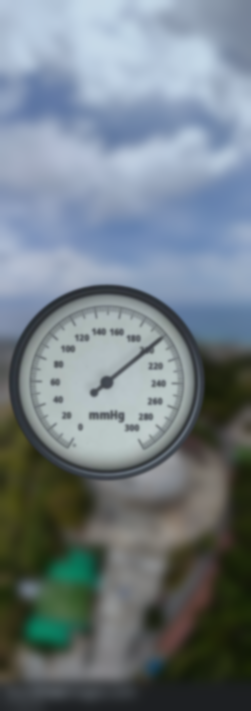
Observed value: 200 mmHg
